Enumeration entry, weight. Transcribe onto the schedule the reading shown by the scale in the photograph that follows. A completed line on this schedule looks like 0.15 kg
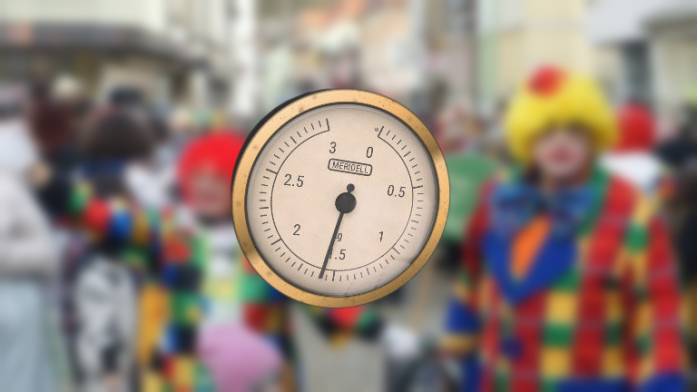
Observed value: 1.6 kg
